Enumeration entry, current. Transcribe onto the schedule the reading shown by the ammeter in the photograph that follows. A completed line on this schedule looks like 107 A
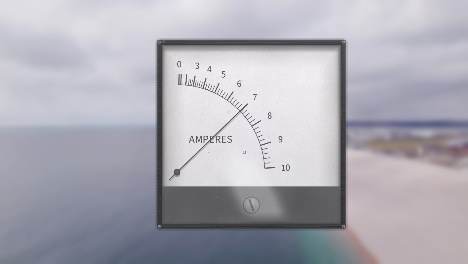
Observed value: 7 A
